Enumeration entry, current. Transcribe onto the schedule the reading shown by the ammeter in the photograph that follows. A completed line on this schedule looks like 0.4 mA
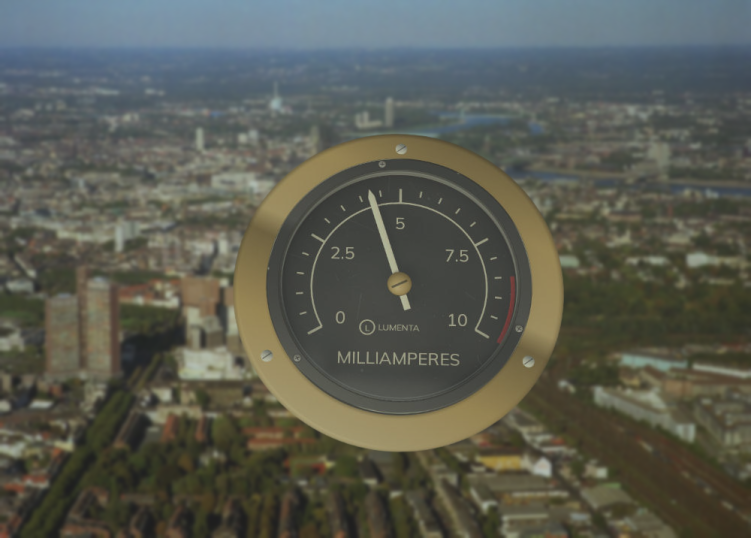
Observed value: 4.25 mA
